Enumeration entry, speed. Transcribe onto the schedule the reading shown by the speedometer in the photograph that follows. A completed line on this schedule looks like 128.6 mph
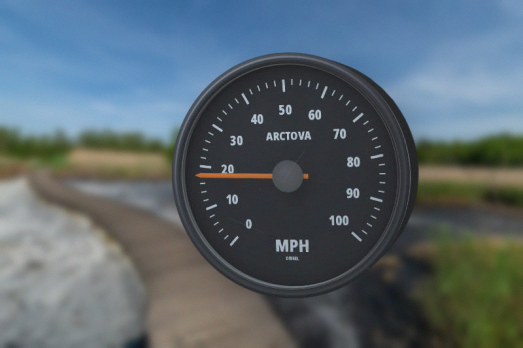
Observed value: 18 mph
